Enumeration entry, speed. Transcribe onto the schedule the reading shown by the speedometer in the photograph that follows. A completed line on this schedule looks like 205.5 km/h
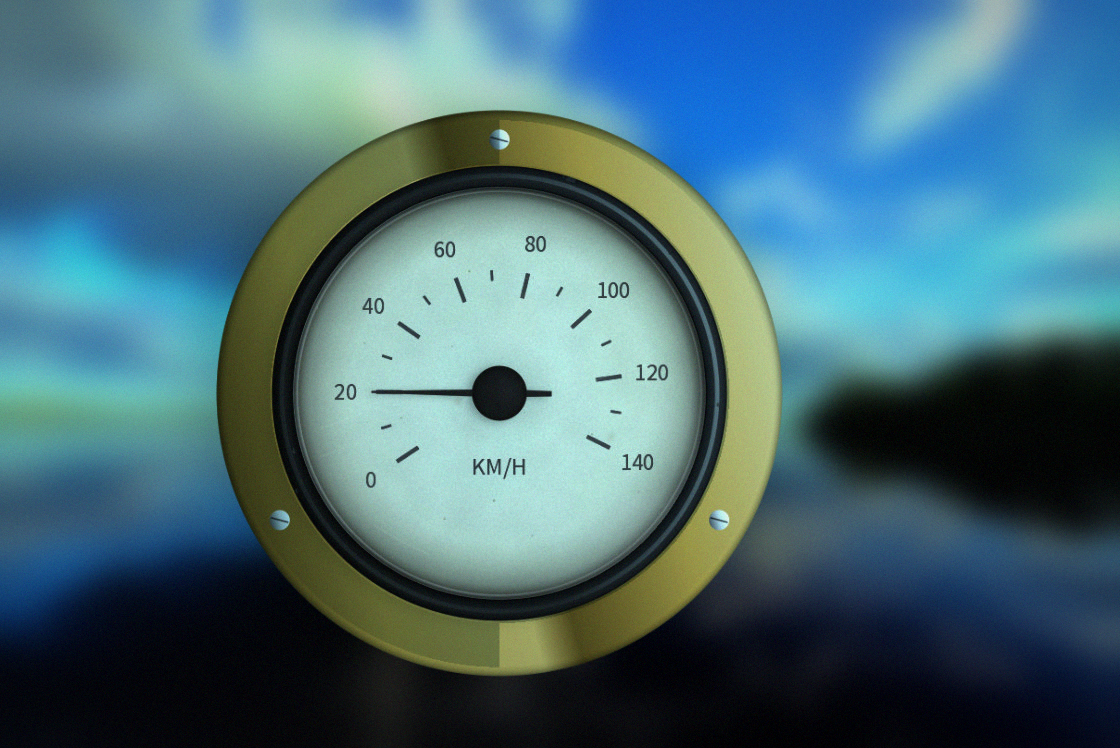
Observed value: 20 km/h
